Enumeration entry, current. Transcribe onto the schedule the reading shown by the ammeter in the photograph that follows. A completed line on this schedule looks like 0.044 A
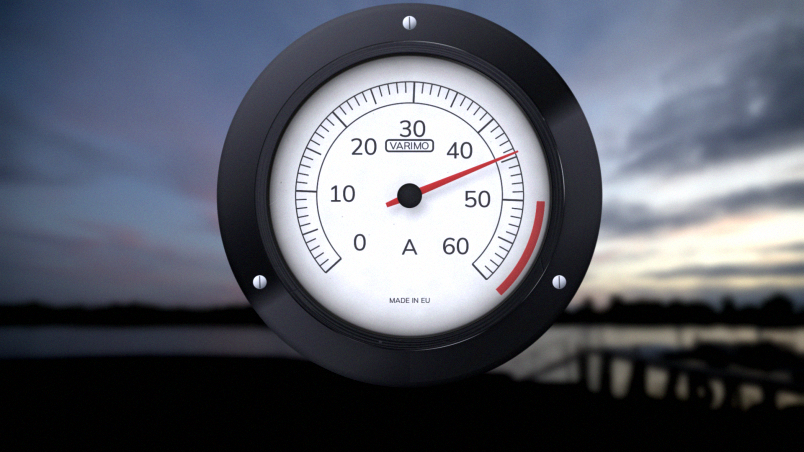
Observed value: 44.5 A
